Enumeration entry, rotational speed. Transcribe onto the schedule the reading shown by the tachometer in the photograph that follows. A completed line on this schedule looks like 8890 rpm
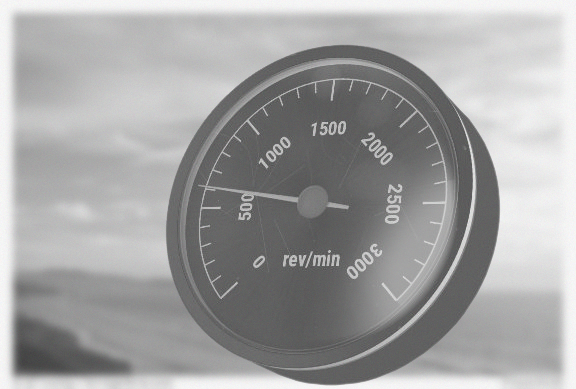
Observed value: 600 rpm
